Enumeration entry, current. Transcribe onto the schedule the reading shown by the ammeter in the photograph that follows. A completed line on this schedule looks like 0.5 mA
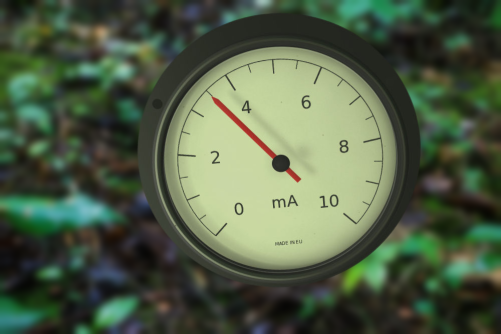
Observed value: 3.5 mA
